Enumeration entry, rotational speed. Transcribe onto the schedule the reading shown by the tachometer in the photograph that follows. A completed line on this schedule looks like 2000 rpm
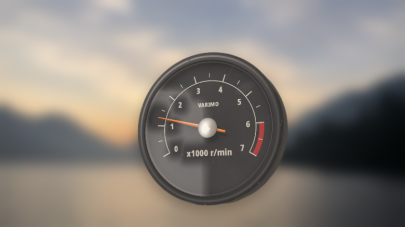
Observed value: 1250 rpm
